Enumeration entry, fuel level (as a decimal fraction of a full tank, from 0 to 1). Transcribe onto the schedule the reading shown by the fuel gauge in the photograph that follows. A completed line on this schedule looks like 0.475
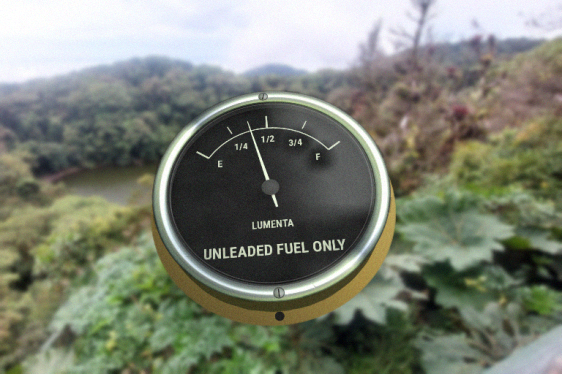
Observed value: 0.375
